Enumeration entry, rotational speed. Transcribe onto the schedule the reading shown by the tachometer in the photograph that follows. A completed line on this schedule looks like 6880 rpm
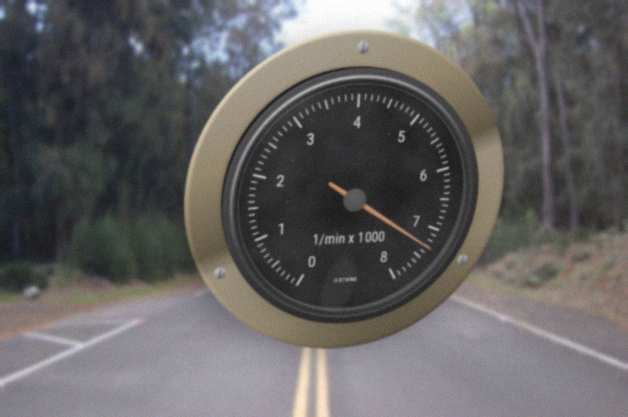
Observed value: 7300 rpm
